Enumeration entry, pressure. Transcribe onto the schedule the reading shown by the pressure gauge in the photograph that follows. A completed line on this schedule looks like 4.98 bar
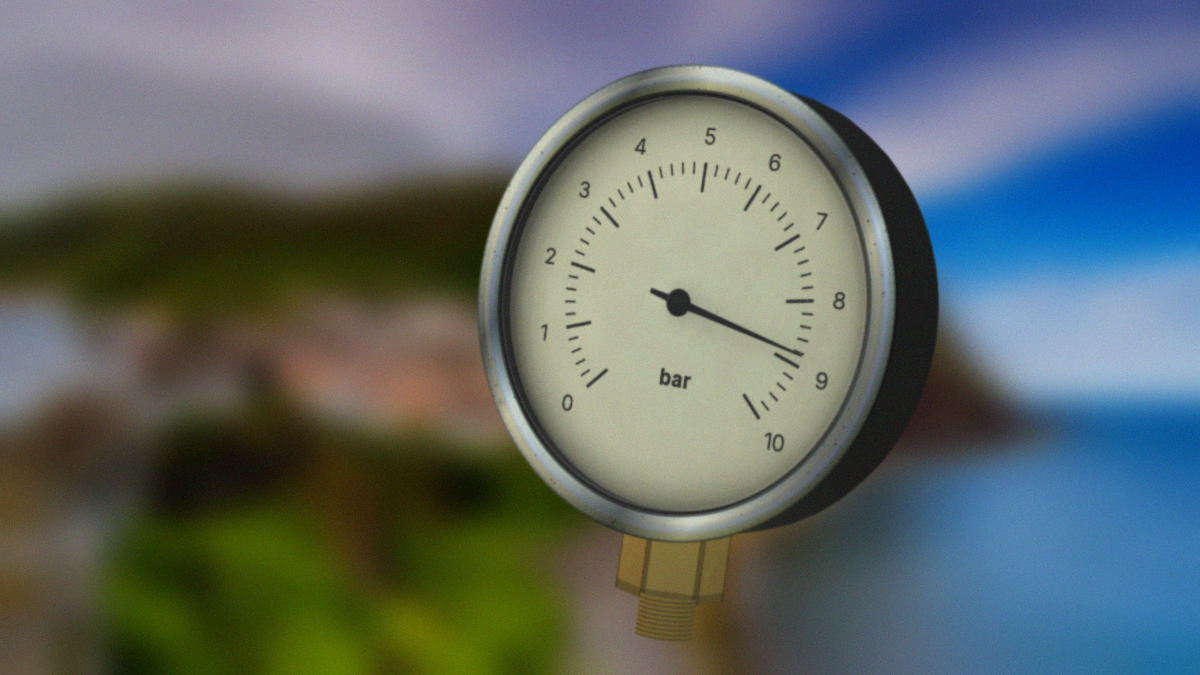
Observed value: 8.8 bar
